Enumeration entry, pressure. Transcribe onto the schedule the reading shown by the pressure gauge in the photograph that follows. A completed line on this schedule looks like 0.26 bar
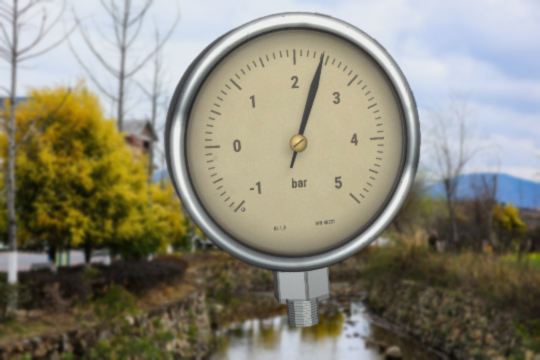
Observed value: 2.4 bar
